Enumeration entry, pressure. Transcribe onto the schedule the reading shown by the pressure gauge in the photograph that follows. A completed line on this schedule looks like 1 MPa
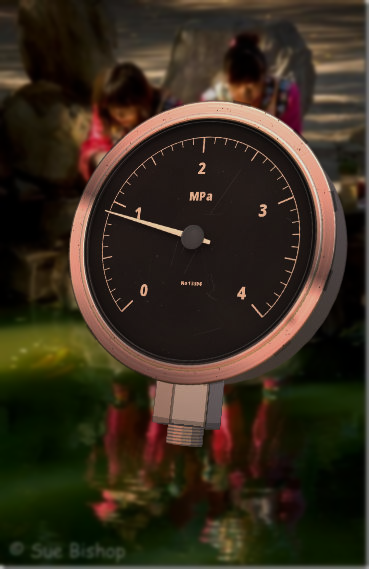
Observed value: 0.9 MPa
